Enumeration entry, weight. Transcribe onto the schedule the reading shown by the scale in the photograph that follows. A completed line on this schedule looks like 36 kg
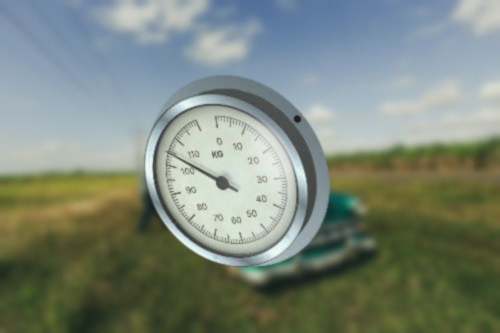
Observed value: 105 kg
